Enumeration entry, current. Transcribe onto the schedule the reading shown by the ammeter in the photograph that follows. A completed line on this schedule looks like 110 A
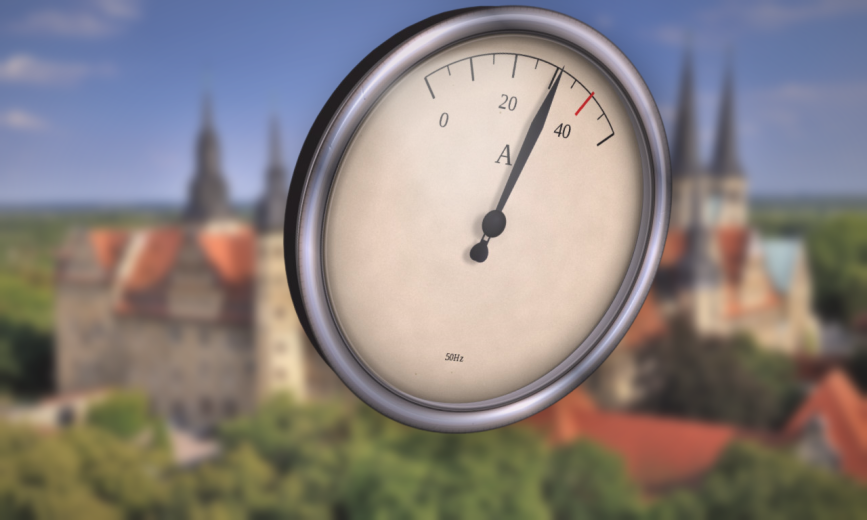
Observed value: 30 A
